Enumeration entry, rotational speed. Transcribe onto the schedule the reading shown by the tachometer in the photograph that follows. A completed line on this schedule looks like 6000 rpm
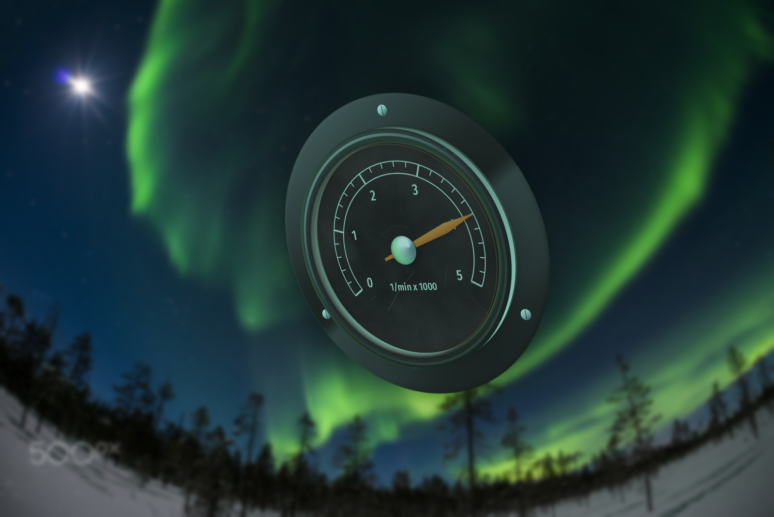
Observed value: 4000 rpm
